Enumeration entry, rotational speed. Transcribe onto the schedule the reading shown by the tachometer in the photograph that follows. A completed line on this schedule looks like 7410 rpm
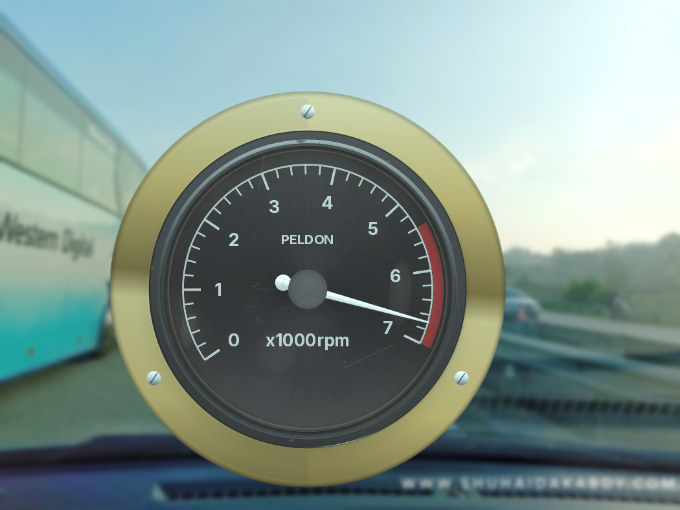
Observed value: 6700 rpm
